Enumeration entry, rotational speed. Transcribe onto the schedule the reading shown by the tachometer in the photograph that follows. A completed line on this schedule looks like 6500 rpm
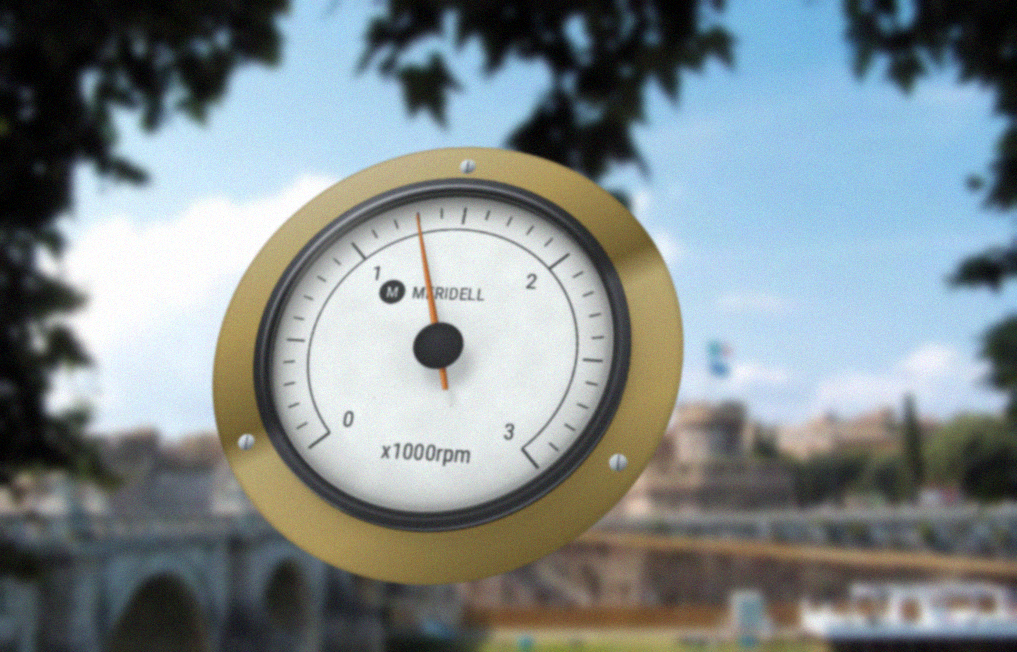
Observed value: 1300 rpm
